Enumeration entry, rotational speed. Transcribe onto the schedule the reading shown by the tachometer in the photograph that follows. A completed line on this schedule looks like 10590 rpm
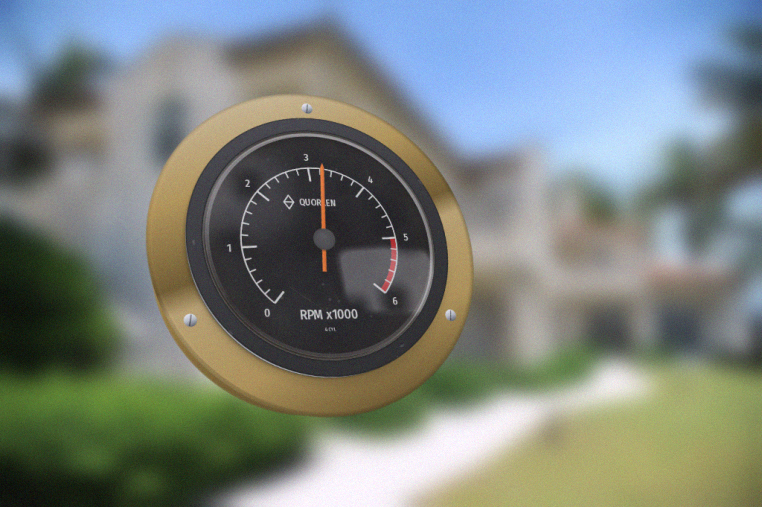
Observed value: 3200 rpm
